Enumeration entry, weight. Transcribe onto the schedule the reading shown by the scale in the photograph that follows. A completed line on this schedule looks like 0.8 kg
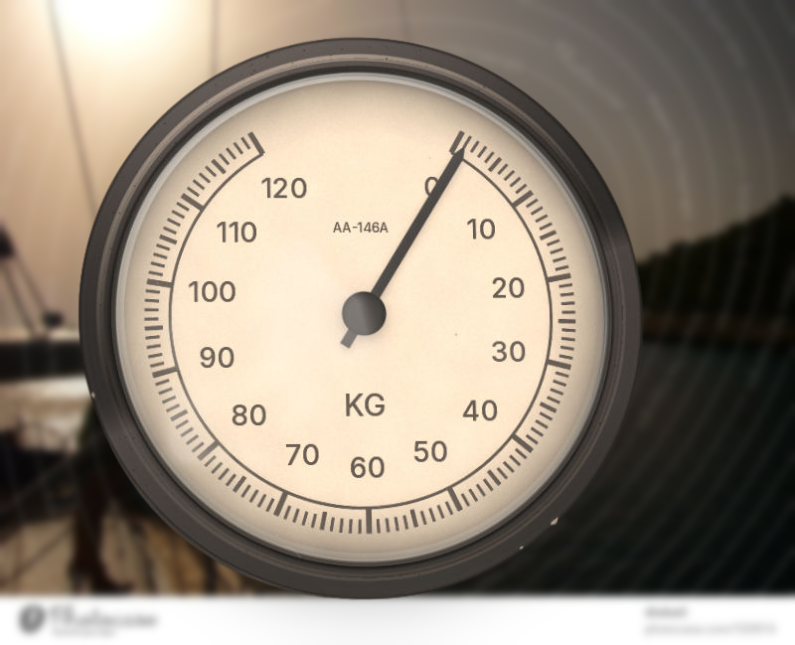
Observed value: 1 kg
